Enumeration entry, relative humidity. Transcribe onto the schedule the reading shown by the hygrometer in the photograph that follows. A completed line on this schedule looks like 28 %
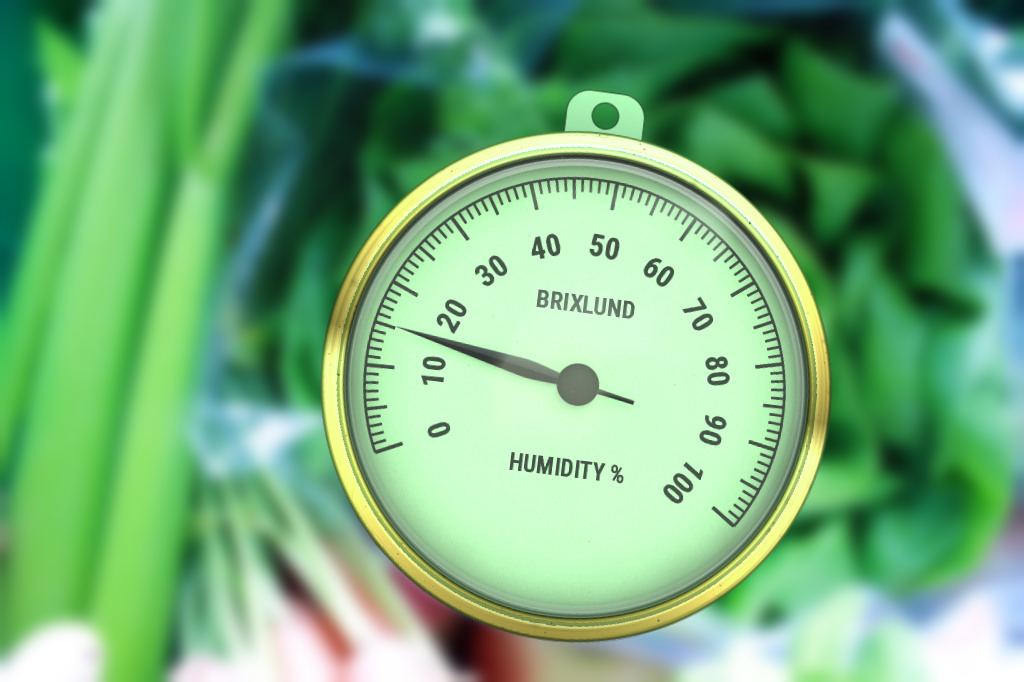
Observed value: 15 %
